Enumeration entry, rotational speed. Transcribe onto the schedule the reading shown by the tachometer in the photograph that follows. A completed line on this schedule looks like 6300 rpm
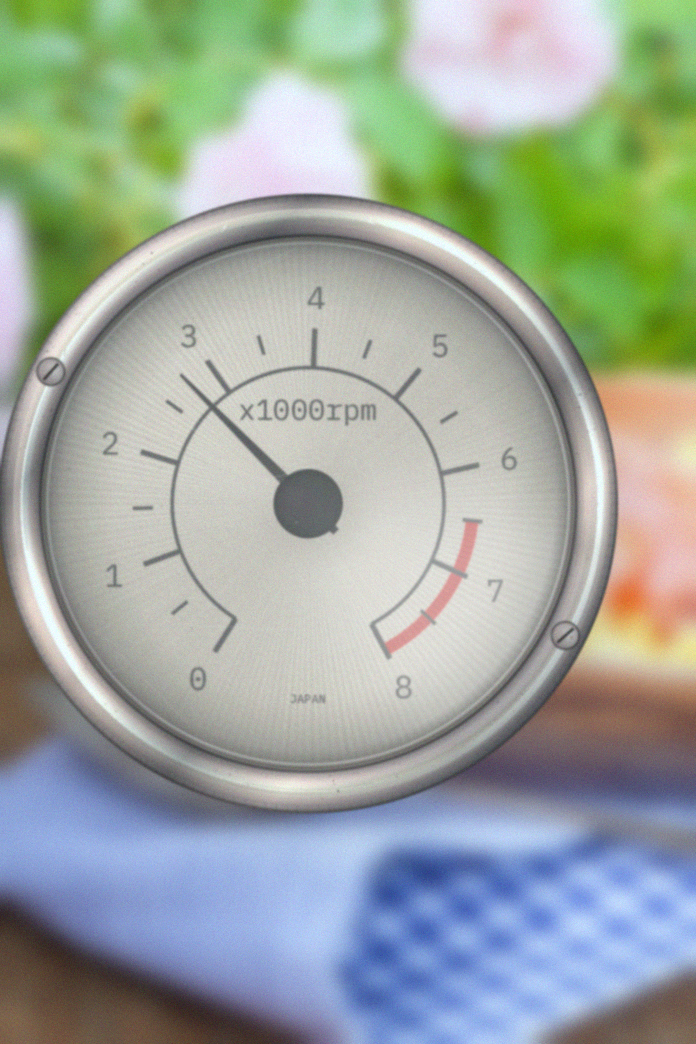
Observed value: 2750 rpm
